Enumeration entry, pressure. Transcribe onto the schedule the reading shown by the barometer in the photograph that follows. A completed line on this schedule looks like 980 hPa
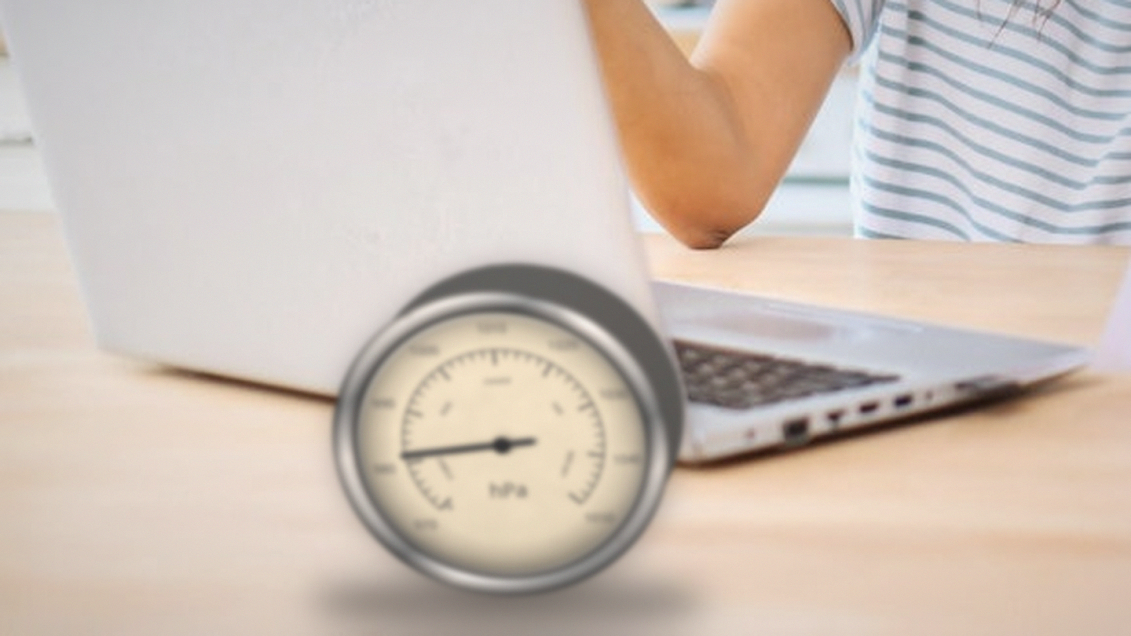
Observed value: 982 hPa
